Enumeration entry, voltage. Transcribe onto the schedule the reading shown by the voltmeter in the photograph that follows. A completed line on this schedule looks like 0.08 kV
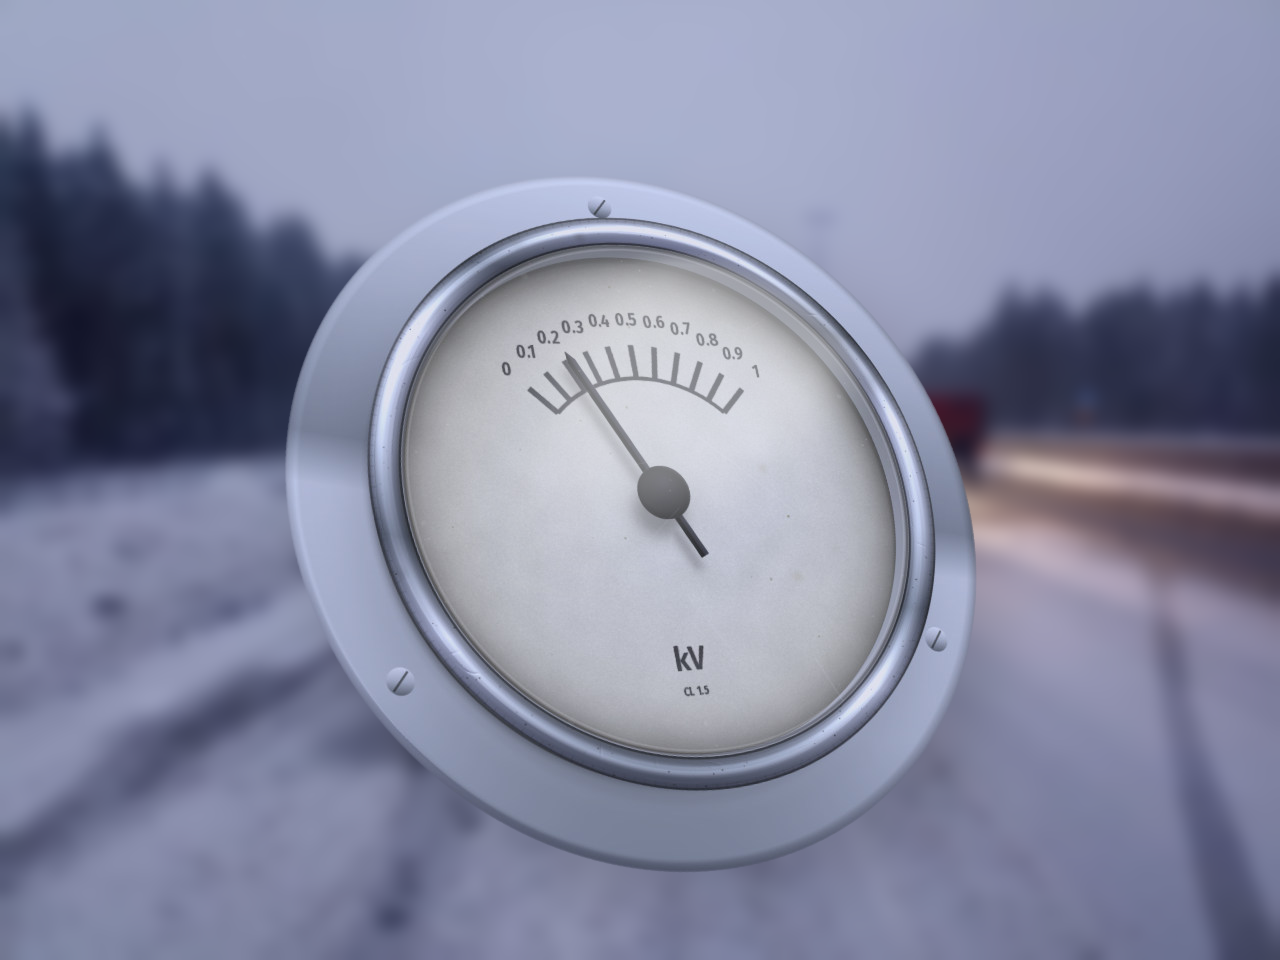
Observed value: 0.2 kV
